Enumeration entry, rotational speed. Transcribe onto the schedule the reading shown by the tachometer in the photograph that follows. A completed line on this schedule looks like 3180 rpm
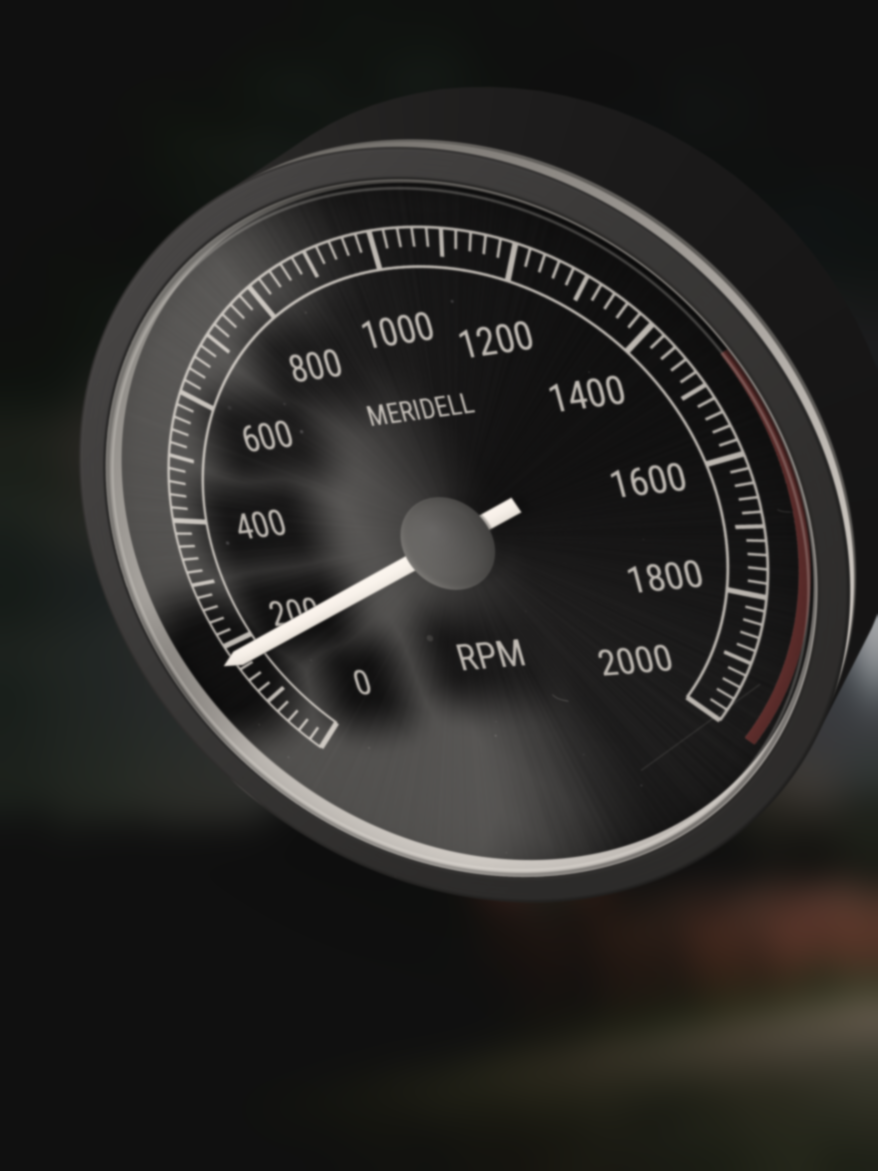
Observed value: 180 rpm
